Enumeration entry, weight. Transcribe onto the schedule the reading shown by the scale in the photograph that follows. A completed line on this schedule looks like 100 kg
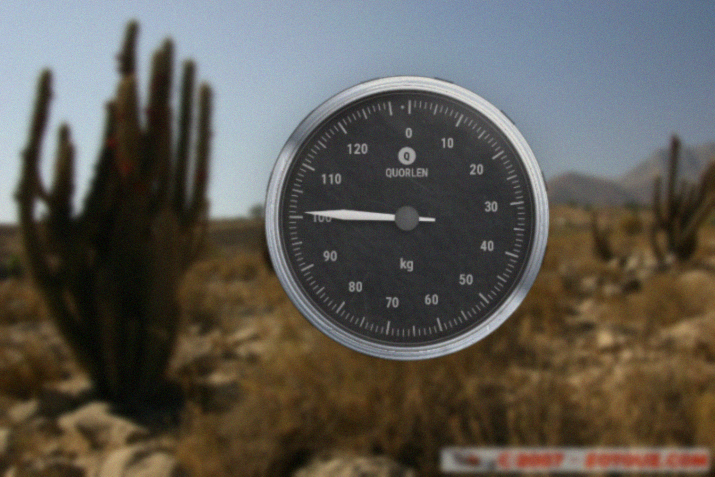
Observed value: 101 kg
